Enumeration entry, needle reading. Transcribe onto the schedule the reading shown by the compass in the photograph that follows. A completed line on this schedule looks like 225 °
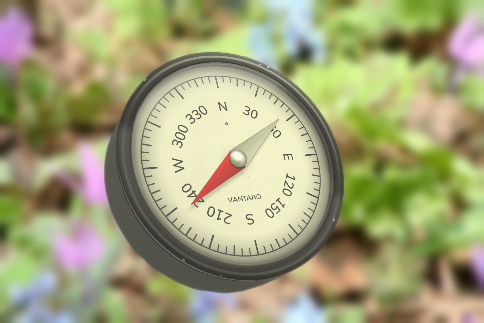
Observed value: 235 °
